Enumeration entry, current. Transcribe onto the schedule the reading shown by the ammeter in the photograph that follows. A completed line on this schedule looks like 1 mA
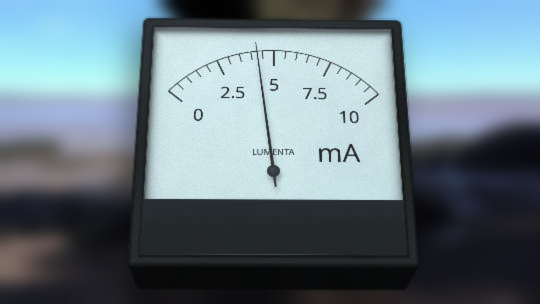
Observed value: 4.25 mA
